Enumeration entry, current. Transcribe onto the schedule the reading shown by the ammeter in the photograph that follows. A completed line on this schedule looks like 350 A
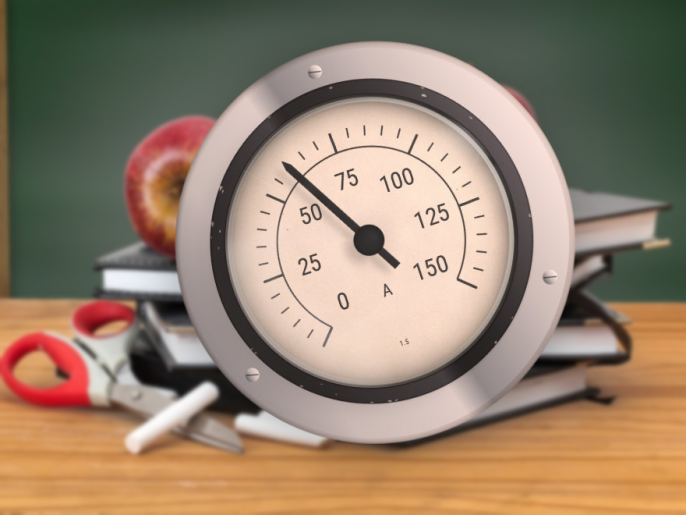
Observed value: 60 A
